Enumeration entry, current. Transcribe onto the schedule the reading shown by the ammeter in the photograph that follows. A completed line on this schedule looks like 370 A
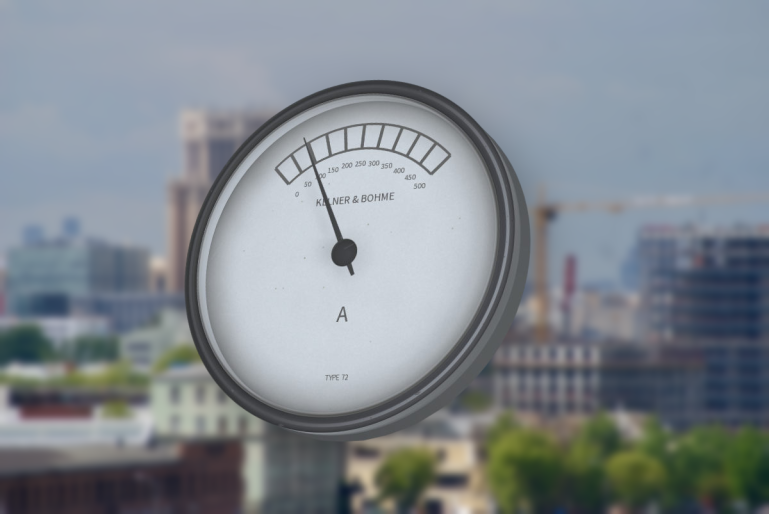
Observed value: 100 A
